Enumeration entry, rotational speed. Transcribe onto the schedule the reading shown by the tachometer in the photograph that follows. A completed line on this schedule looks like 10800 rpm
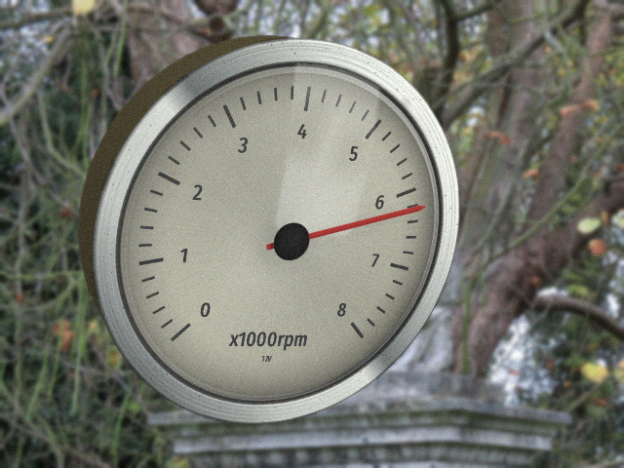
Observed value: 6200 rpm
